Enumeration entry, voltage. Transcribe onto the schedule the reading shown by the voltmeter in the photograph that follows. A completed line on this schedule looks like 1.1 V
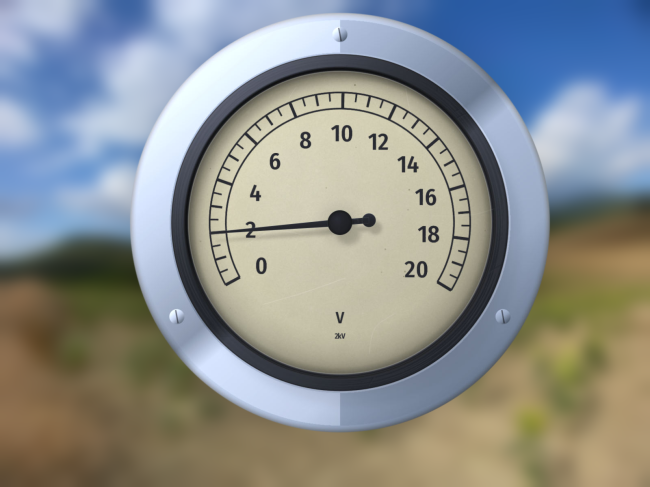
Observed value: 2 V
